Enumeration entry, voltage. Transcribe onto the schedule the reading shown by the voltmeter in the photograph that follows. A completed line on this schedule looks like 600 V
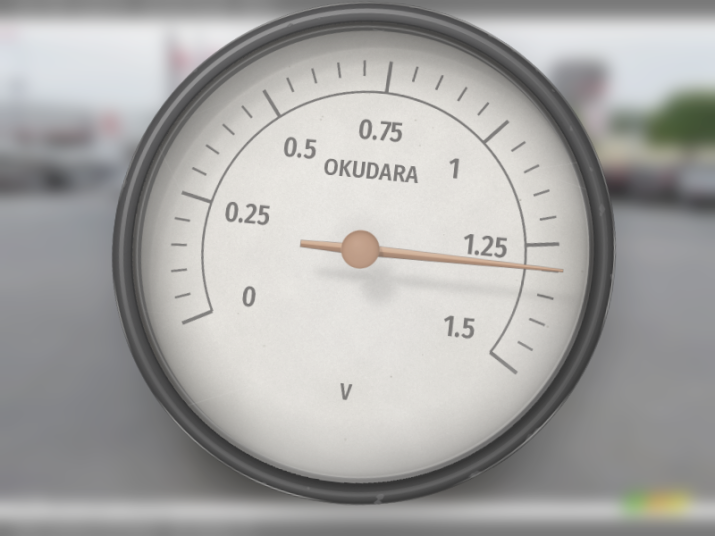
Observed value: 1.3 V
